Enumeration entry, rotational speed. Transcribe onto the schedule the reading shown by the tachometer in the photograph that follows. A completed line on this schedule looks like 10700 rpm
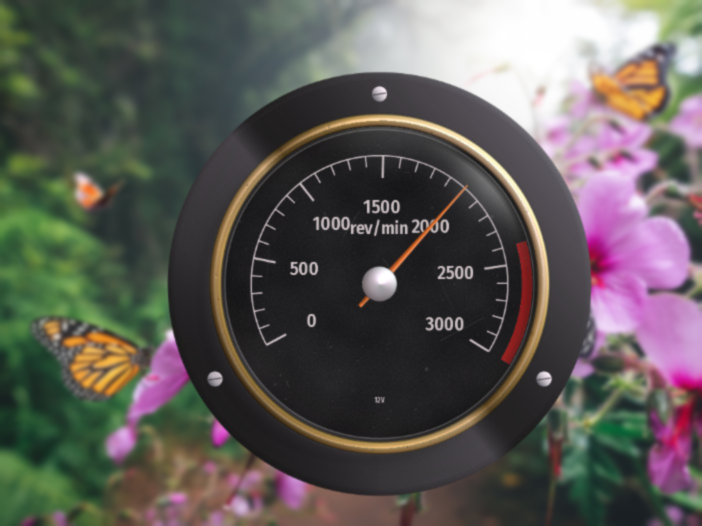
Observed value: 2000 rpm
